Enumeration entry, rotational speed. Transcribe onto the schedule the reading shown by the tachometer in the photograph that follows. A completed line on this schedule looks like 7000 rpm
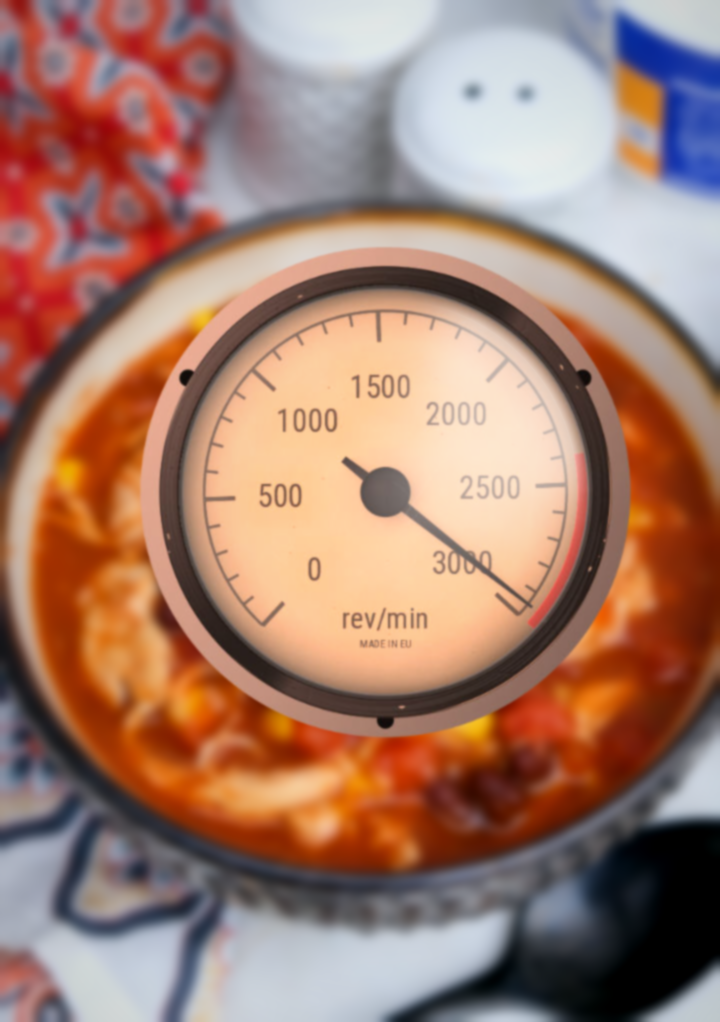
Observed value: 2950 rpm
